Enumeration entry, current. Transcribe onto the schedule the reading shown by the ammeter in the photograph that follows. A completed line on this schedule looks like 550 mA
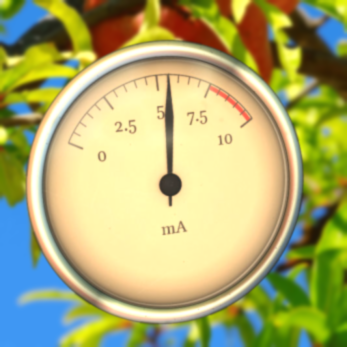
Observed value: 5.5 mA
